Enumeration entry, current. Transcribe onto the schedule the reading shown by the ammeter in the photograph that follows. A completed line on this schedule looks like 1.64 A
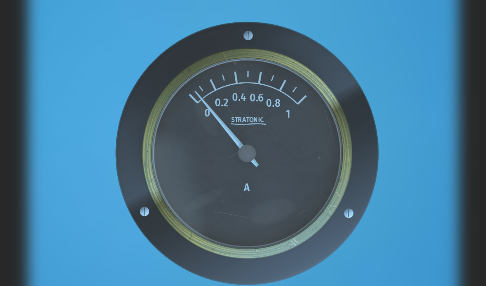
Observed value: 0.05 A
